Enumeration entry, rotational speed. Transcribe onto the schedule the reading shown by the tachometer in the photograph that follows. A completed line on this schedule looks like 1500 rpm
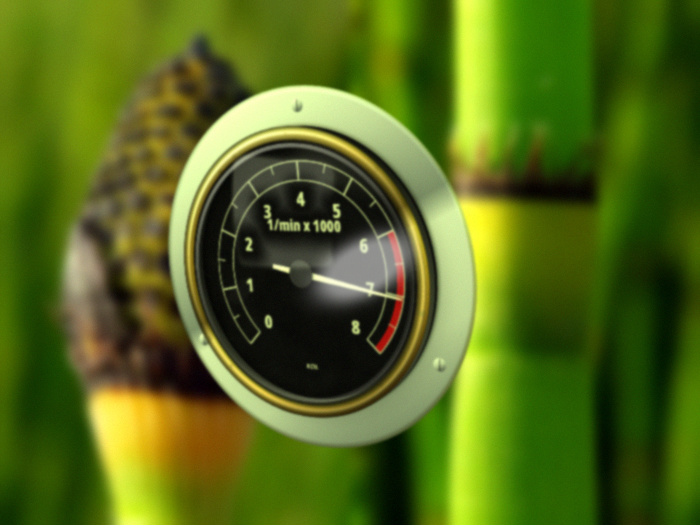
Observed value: 7000 rpm
